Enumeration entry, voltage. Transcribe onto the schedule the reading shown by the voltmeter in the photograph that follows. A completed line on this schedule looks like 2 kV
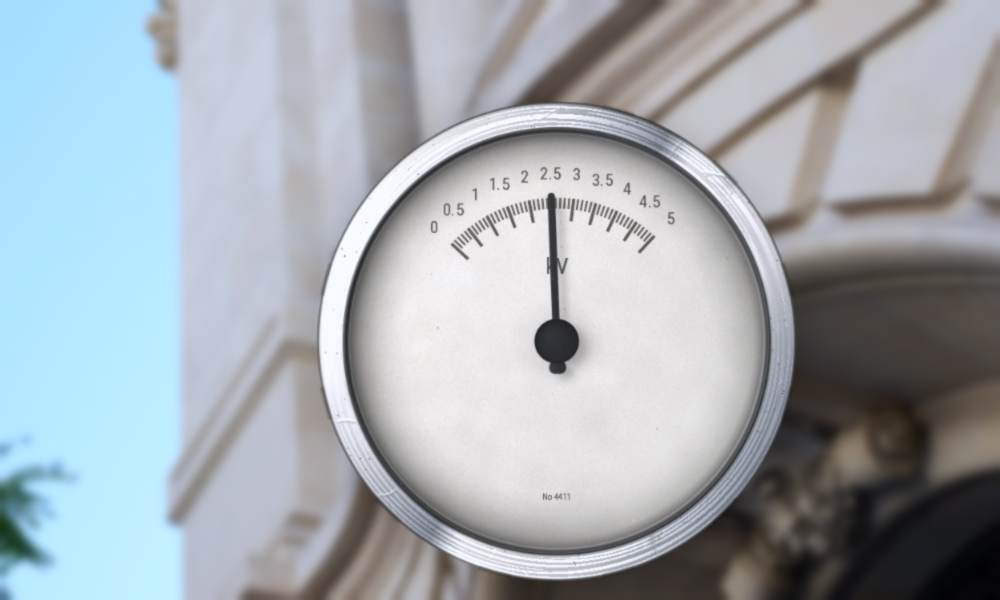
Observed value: 2.5 kV
